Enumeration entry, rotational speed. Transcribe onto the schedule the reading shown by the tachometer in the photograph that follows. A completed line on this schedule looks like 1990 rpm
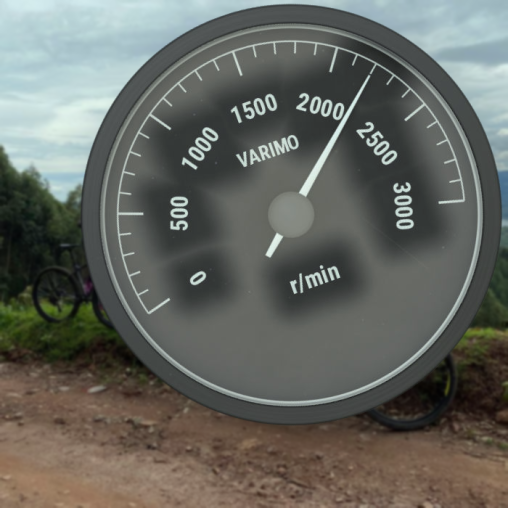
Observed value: 2200 rpm
